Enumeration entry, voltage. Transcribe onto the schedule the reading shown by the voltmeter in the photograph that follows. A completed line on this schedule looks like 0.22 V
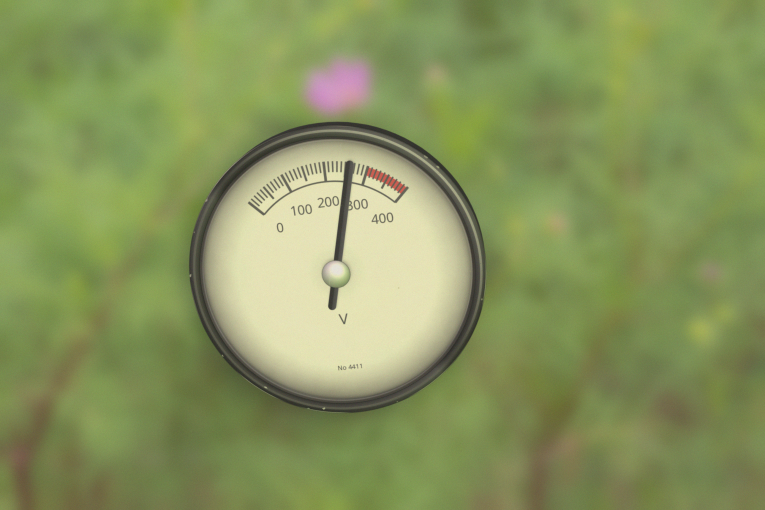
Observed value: 260 V
